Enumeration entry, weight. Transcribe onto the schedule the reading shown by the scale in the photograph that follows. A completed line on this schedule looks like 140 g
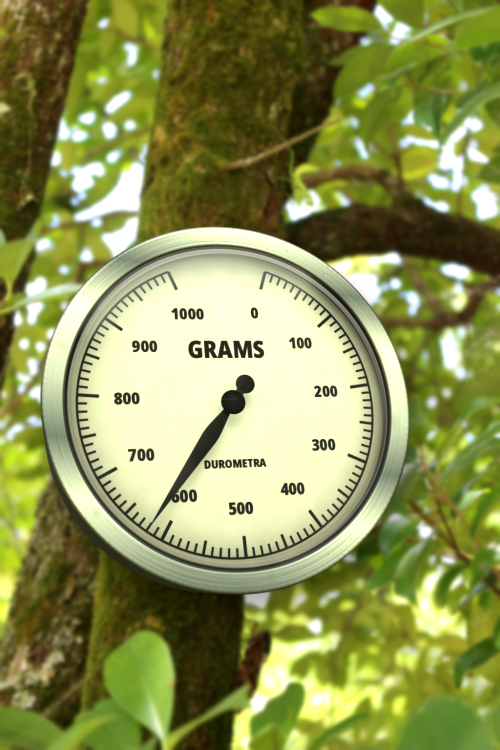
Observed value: 620 g
